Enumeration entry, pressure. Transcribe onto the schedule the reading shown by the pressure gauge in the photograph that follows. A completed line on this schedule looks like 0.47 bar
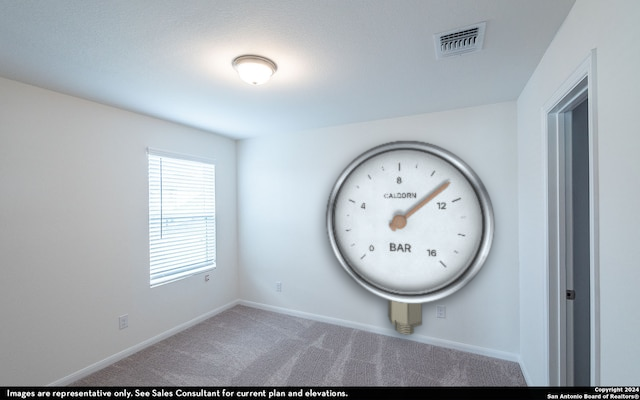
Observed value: 11 bar
